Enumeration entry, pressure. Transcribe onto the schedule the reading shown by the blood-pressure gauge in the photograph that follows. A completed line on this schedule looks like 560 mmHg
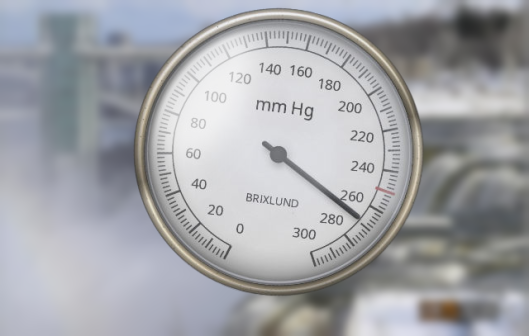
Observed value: 268 mmHg
